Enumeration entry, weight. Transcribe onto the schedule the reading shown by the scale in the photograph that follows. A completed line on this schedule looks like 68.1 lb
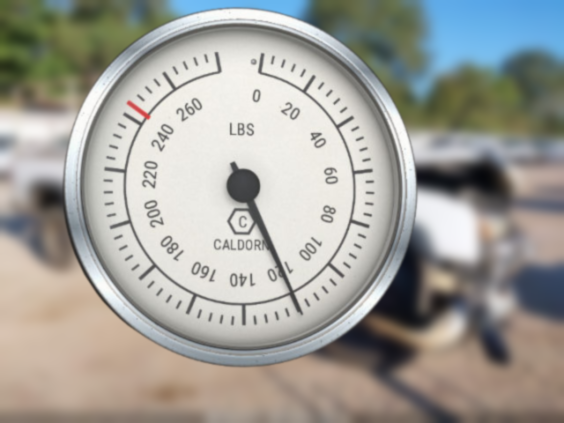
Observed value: 120 lb
